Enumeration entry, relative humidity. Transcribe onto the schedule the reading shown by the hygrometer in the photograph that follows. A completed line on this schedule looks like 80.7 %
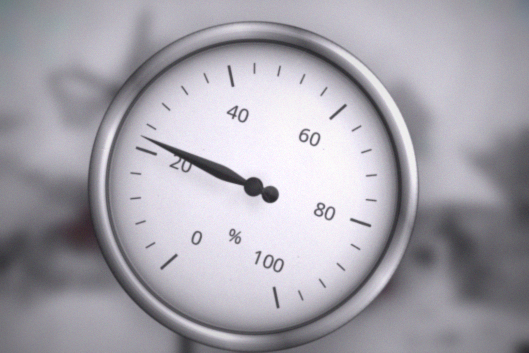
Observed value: 22 %
